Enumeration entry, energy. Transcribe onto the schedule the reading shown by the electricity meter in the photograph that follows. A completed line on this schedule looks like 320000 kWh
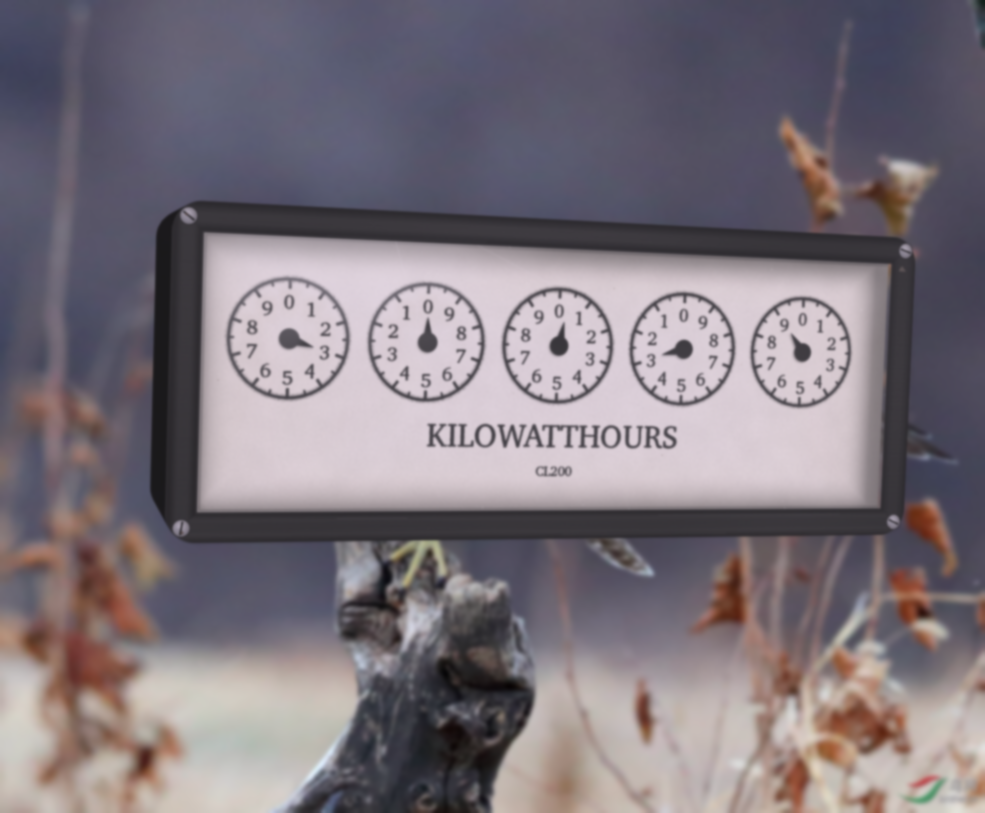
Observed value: 30029 kWh
